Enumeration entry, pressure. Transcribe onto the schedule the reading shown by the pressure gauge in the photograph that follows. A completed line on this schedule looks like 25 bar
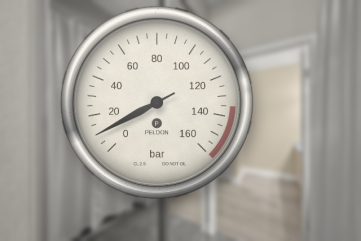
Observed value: 10 bar
